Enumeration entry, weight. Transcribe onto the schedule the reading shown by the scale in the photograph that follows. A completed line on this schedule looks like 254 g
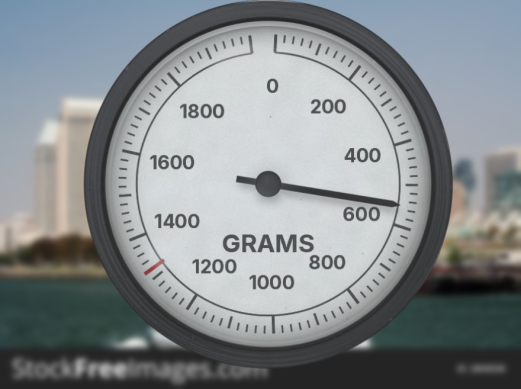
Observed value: 550 g
